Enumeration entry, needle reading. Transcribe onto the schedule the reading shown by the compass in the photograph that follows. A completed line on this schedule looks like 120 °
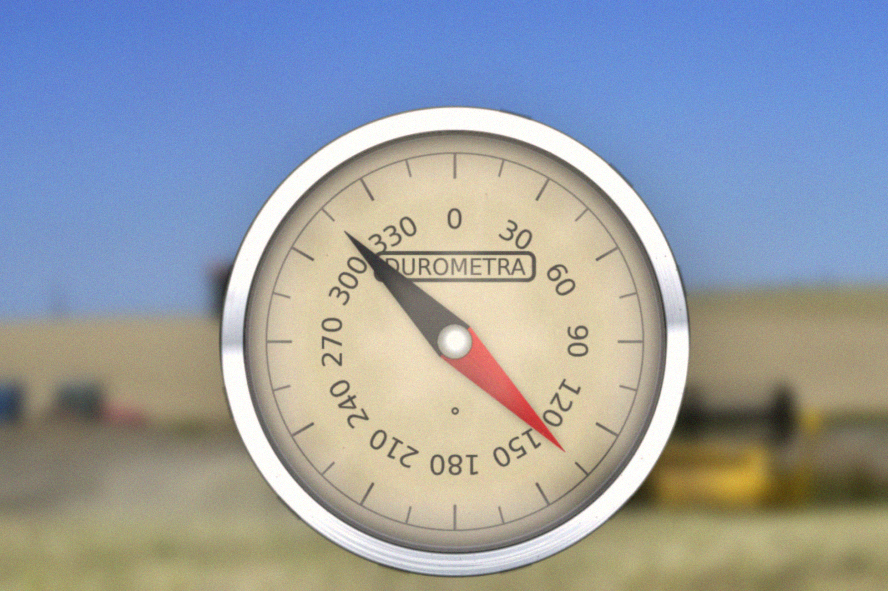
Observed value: 135 °
